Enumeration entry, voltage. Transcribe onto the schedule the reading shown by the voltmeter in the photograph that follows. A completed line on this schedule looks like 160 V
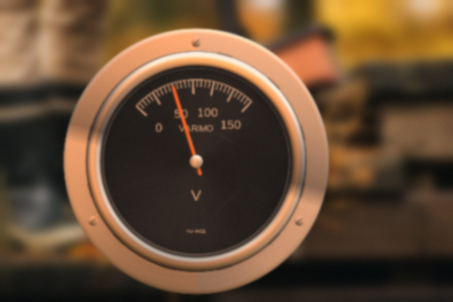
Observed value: 50 V
